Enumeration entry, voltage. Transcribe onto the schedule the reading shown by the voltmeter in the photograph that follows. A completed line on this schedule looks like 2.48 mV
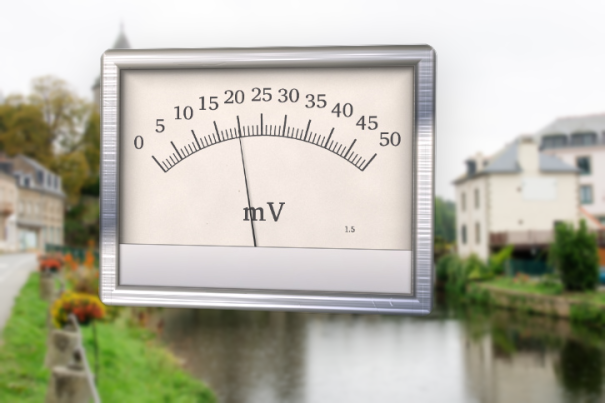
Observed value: 20 mV
